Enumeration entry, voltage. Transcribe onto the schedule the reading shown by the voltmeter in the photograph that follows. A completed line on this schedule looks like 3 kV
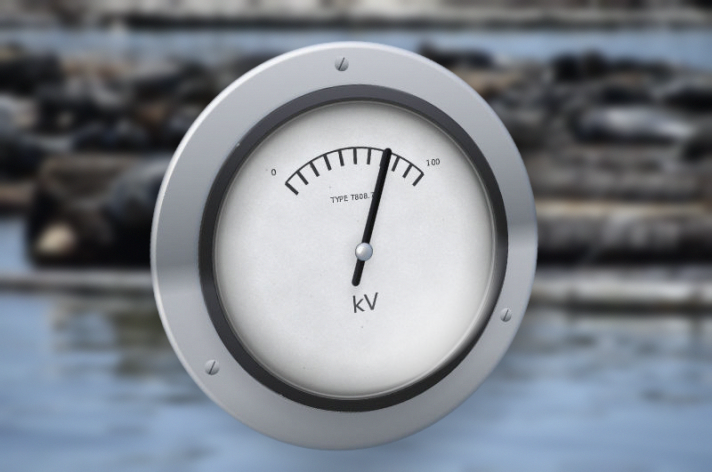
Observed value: 70 kV
